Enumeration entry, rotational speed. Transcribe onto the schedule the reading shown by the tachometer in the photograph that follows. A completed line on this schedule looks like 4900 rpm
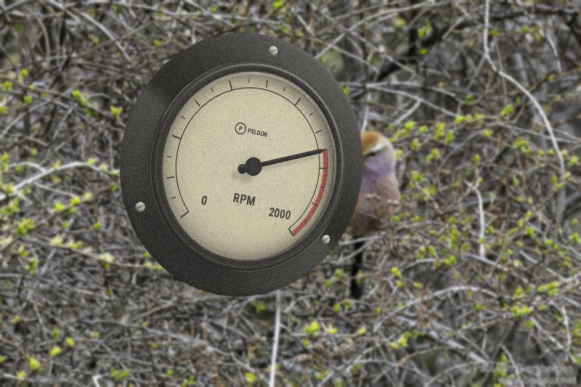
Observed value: 1500 rpm
